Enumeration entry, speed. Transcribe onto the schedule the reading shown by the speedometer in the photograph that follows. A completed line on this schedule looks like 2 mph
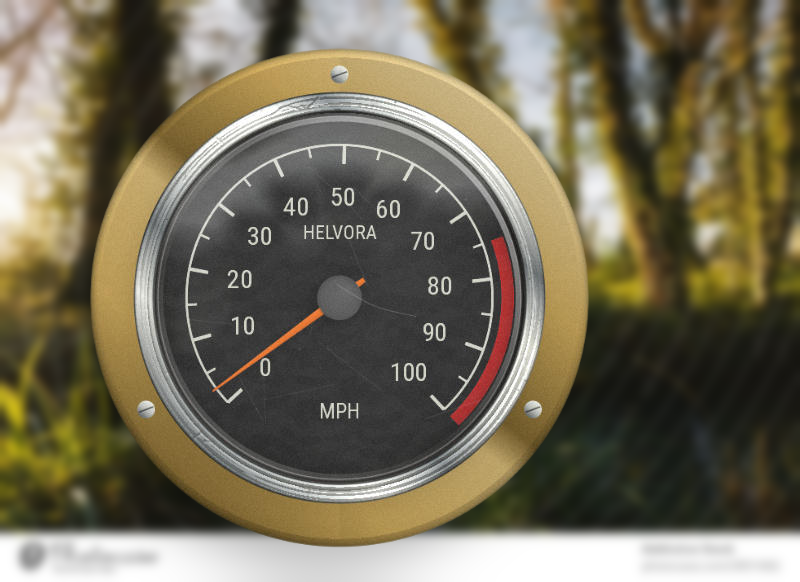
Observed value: 2.5 mph
